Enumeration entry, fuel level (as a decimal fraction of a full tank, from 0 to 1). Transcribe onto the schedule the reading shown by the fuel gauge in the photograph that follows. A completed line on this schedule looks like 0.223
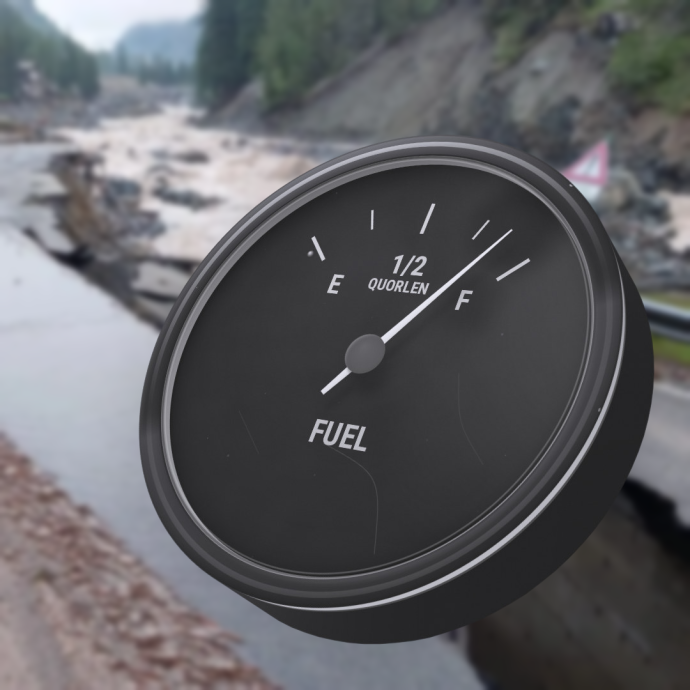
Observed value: 0.875
